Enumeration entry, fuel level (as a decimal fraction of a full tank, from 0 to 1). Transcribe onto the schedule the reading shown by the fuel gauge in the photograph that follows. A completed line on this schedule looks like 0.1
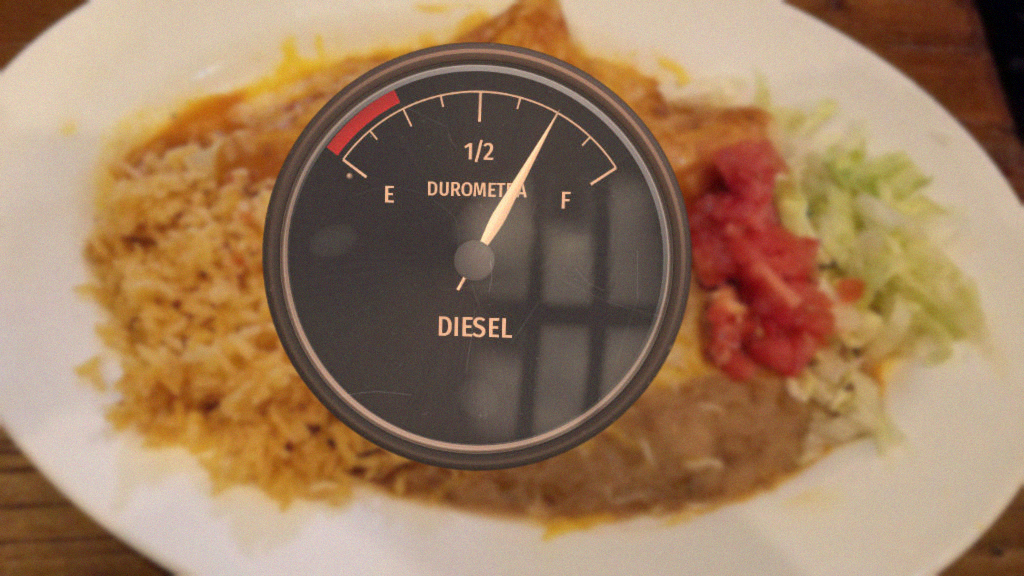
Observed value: 0.75
